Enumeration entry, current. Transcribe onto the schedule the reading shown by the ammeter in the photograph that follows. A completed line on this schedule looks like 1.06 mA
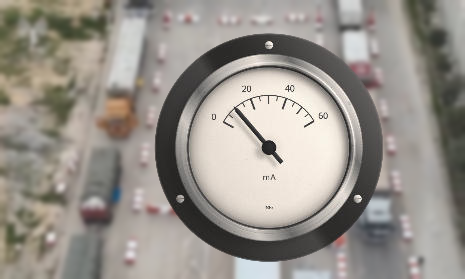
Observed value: 10 mA
